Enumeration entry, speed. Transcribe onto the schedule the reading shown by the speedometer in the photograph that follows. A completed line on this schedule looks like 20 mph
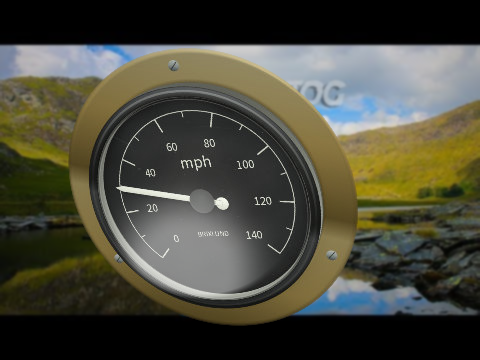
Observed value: 30 mph
